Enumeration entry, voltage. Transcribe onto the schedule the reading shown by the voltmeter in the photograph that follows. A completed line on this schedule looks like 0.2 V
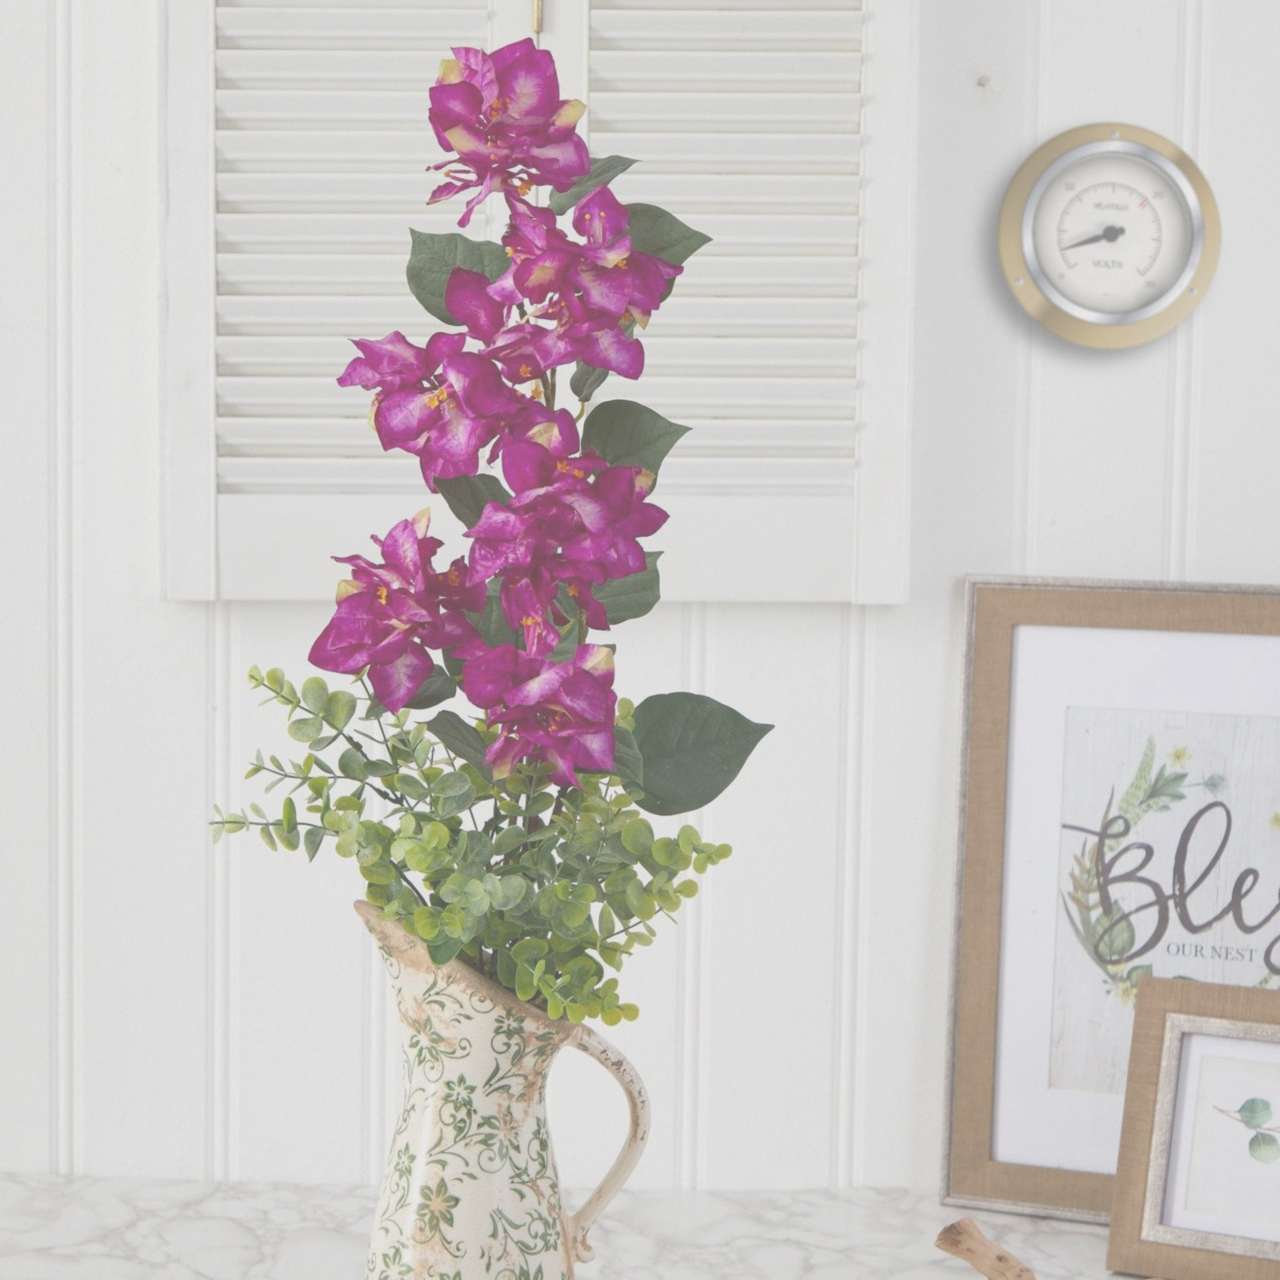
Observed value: 2.5 V
